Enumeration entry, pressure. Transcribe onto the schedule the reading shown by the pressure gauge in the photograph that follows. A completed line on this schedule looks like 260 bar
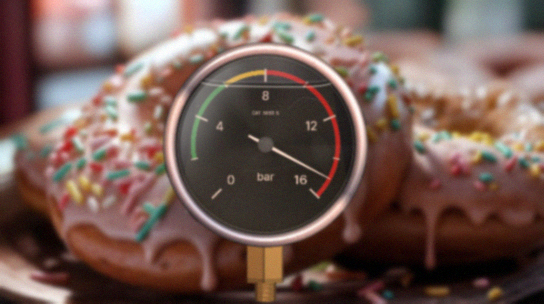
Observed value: 15 bar
